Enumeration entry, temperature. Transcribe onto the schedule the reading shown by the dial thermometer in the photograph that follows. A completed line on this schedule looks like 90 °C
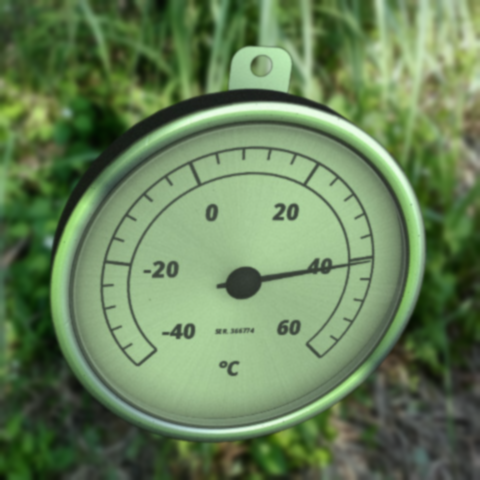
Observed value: 40 °C
